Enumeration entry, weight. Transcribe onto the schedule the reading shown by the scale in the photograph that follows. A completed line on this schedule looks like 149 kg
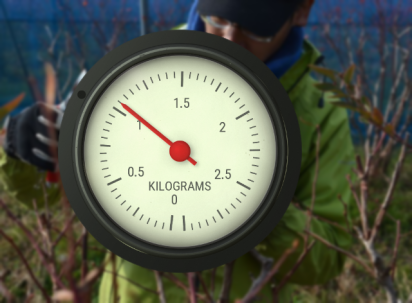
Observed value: 1.05 kg
